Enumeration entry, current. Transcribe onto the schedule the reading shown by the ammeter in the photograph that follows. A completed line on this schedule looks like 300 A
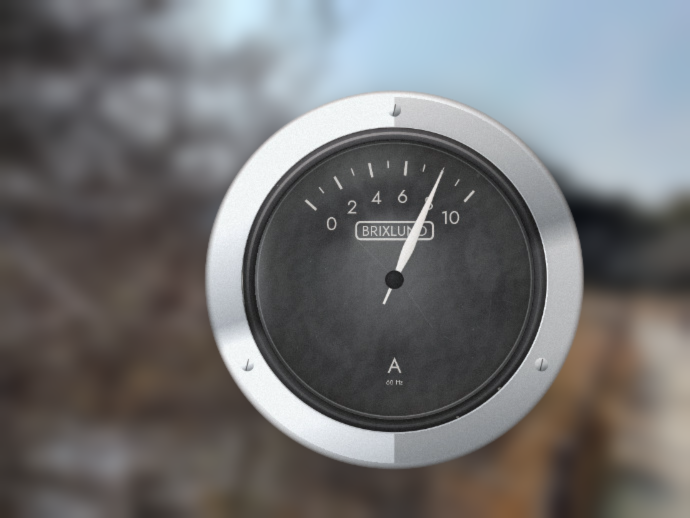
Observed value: 8 A
